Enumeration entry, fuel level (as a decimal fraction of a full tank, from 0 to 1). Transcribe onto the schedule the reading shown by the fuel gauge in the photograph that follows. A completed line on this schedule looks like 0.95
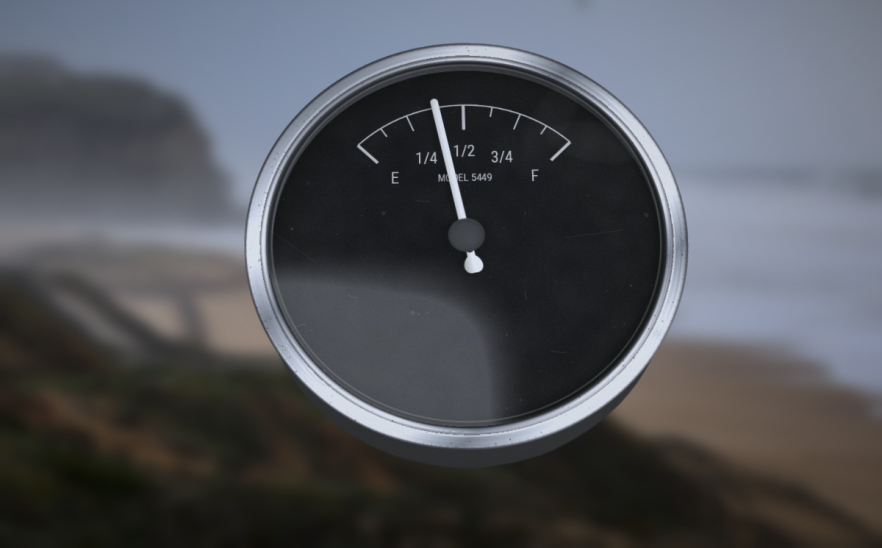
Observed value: 0.375
